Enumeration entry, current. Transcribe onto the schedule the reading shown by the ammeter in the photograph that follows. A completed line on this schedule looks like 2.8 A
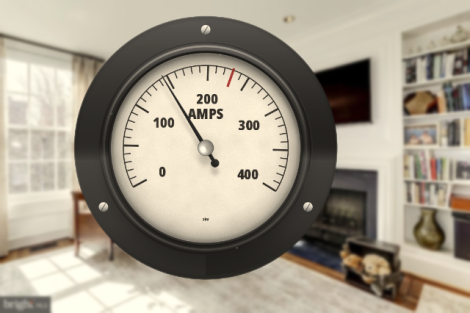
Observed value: 145 A
